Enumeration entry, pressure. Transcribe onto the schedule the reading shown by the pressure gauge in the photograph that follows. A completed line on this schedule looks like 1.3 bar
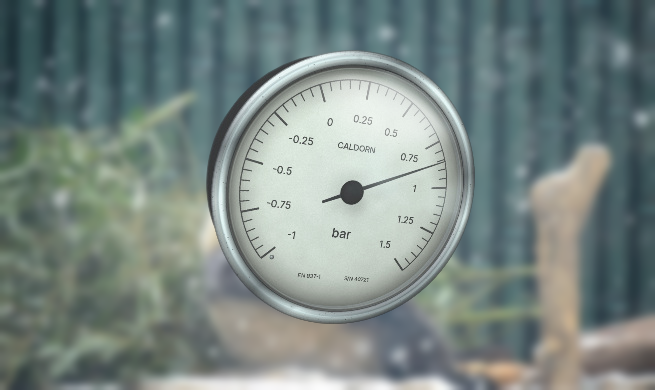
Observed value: 0.85 bar
